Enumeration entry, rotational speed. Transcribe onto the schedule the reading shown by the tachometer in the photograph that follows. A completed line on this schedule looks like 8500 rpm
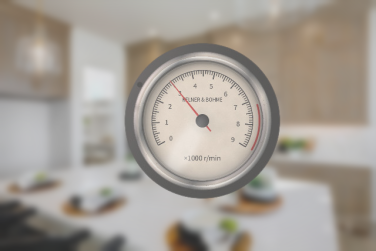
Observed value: 3000 rpm
